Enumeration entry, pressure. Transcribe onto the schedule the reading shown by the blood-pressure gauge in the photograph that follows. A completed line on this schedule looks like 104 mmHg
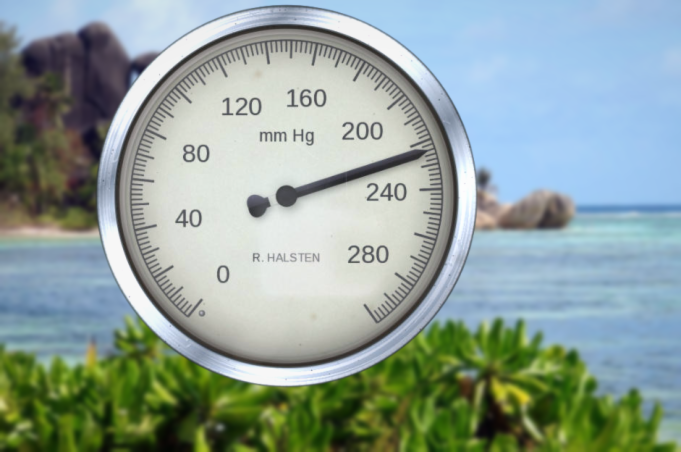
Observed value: 224 mmHg
